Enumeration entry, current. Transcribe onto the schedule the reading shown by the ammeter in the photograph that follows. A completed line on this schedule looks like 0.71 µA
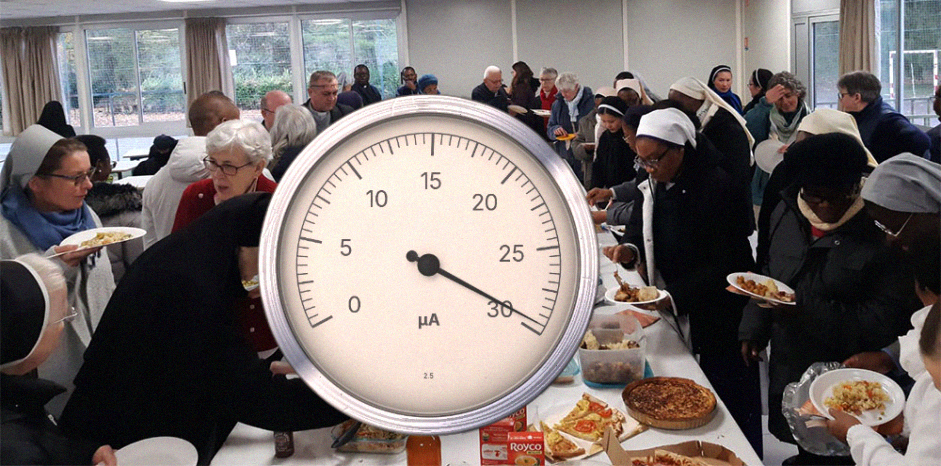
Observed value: 29.5 µA
